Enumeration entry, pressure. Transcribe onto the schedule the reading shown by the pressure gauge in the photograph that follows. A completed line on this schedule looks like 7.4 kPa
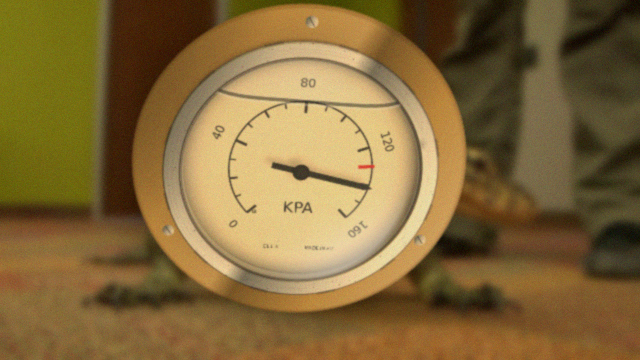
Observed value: 140 kPa
